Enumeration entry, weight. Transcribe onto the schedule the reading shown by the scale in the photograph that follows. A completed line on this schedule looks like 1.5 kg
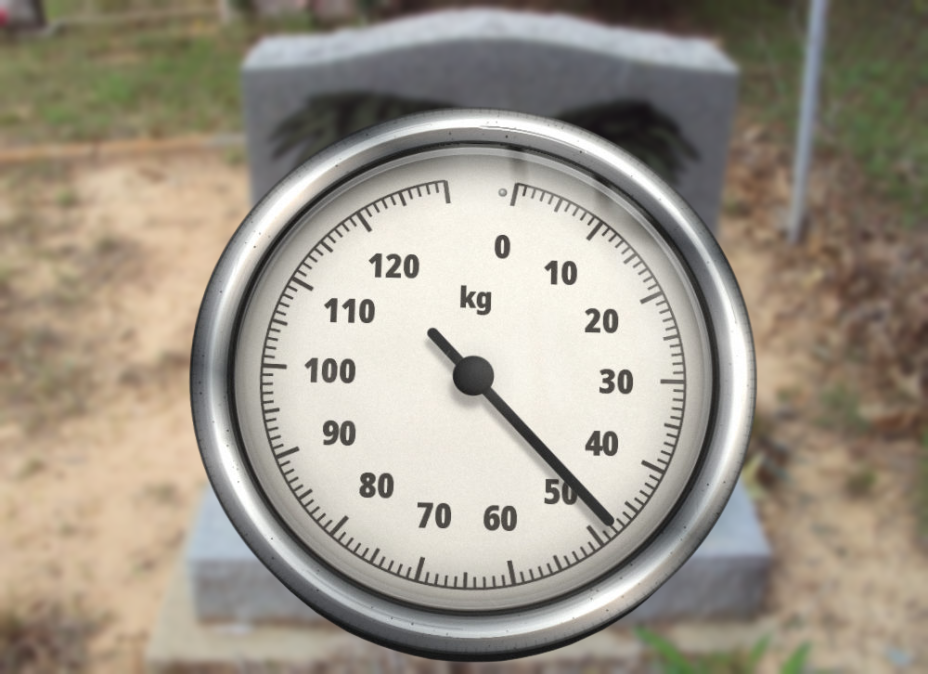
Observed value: 48 kg
